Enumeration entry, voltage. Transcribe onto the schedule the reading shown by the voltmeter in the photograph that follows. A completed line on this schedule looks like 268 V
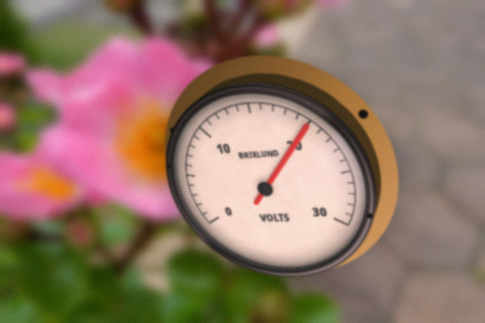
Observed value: 20 V
